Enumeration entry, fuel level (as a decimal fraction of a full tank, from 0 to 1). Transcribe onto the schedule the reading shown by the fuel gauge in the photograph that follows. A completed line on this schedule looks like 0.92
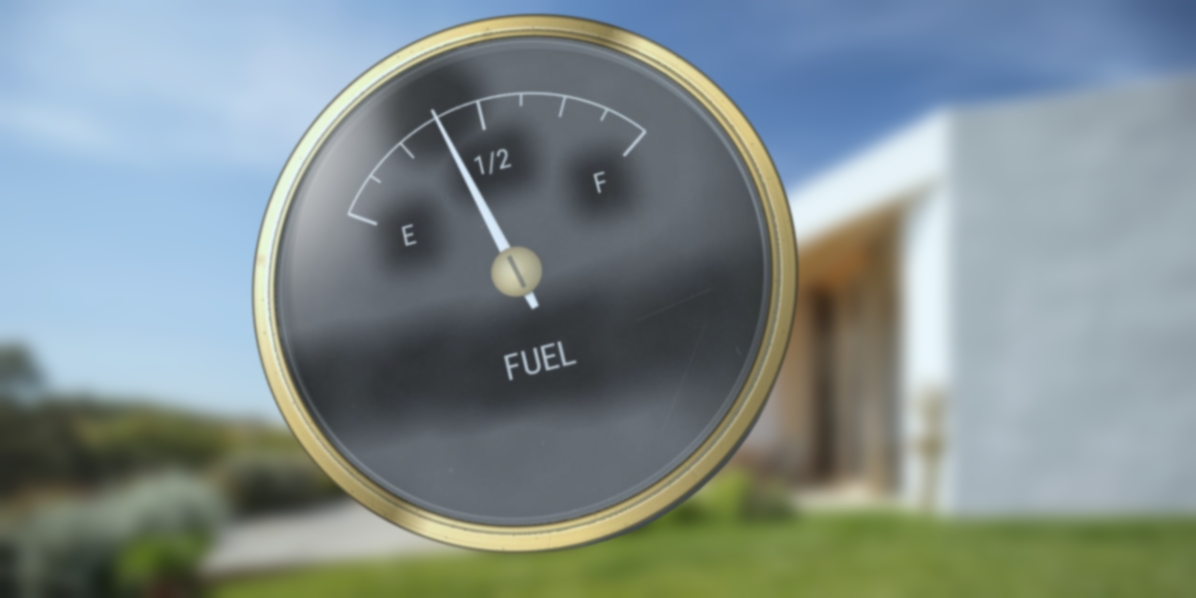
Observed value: 0.375
